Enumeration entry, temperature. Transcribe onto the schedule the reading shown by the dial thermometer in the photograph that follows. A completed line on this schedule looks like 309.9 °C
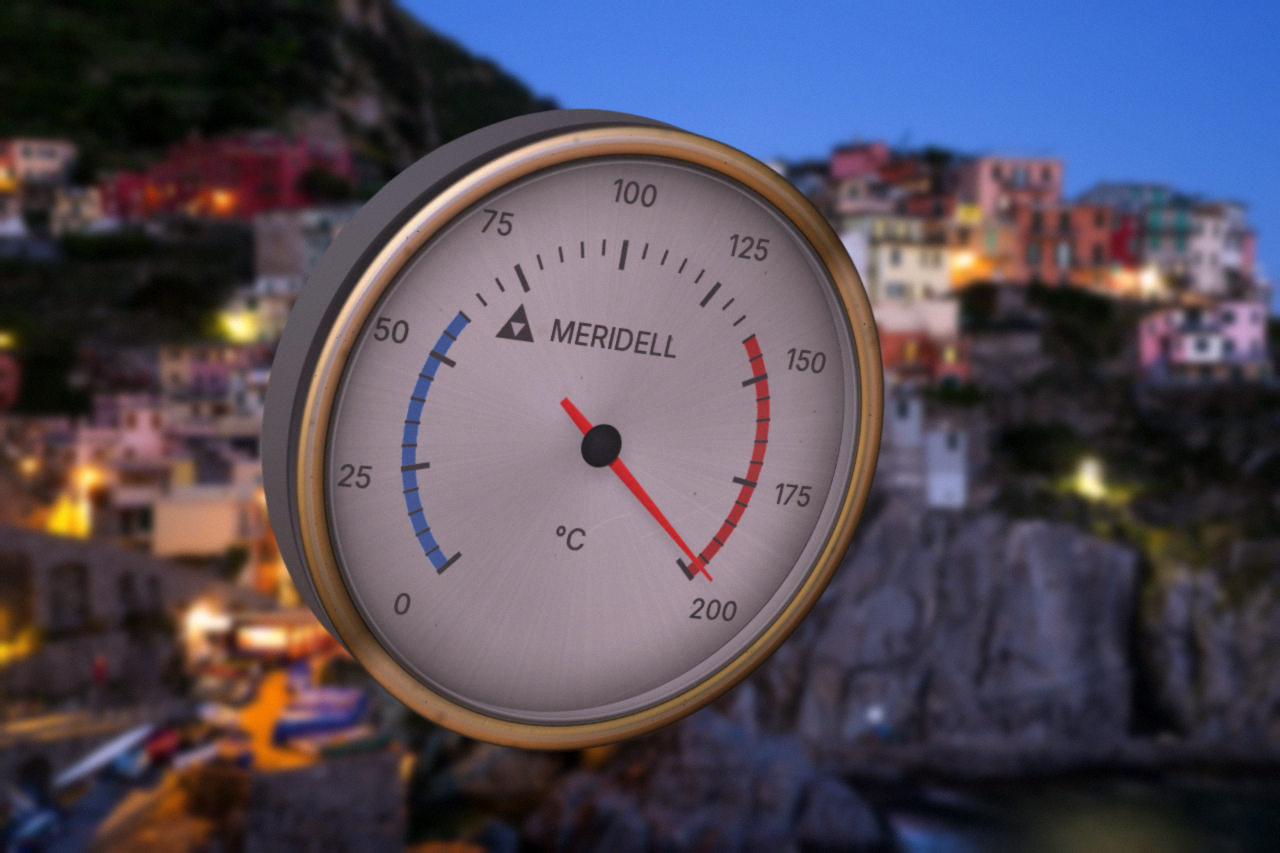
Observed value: 197.5 °C
